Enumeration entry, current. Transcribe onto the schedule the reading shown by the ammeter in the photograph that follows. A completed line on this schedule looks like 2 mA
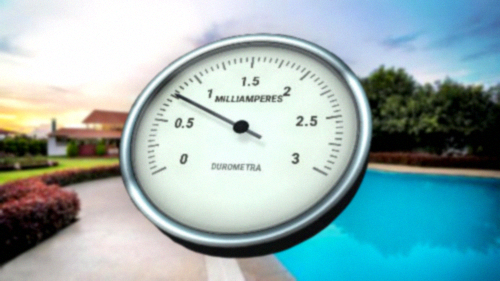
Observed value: 0.75 mA
